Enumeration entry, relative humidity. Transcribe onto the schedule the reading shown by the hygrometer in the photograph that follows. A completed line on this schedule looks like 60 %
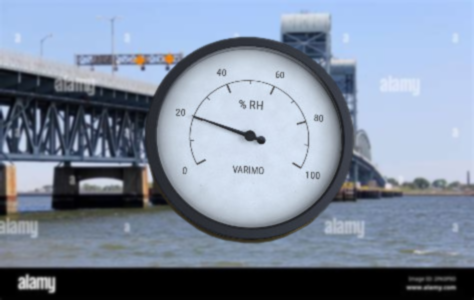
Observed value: 20 %
